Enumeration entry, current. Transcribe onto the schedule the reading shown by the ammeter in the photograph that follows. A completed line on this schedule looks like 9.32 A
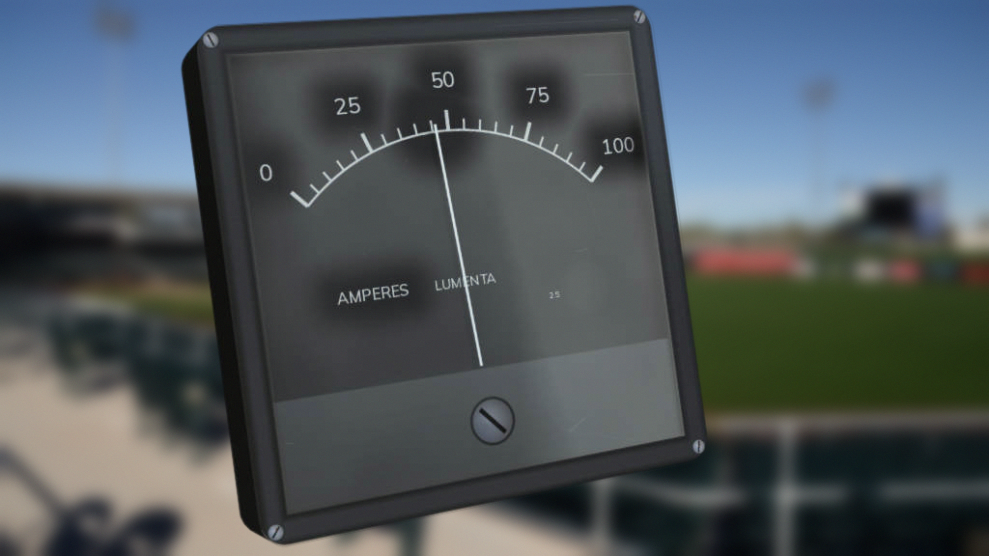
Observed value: 45 A
